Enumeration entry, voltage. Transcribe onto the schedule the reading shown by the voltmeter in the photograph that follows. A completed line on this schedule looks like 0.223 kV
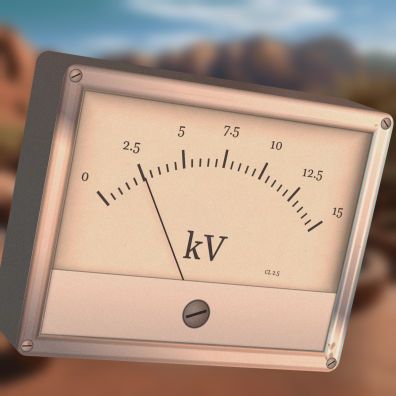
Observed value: 2.5 kV
